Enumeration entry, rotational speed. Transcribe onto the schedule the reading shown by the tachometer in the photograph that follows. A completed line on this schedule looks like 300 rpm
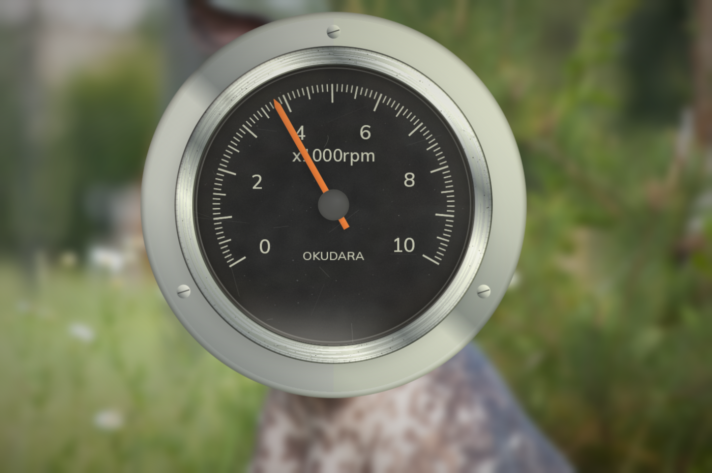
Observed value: 3800 rpm
